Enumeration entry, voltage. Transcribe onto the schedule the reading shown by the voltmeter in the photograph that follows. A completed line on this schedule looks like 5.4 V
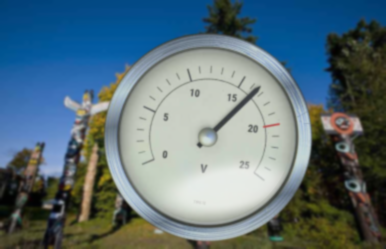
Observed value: 16.5 V
